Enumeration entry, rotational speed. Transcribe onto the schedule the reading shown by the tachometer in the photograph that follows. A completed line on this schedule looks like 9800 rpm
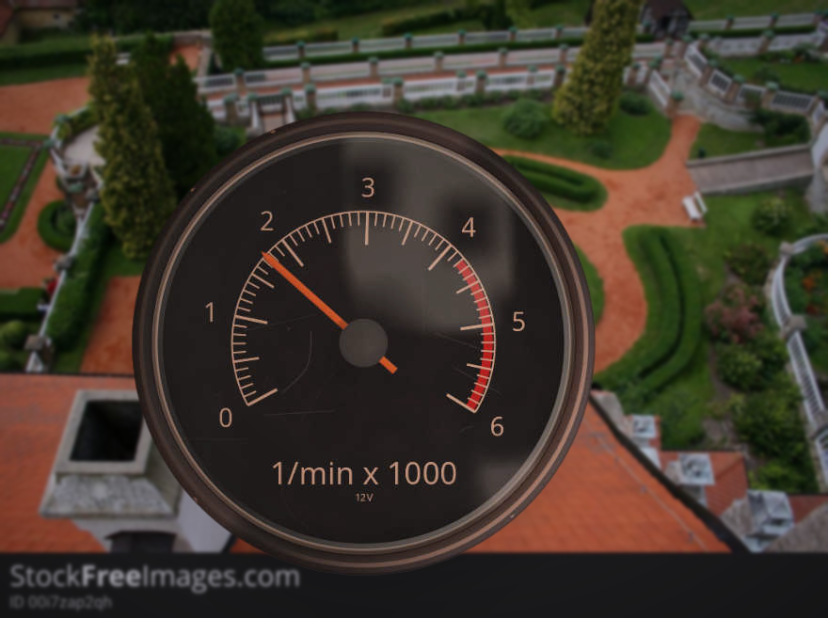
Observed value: 1750 rpm
